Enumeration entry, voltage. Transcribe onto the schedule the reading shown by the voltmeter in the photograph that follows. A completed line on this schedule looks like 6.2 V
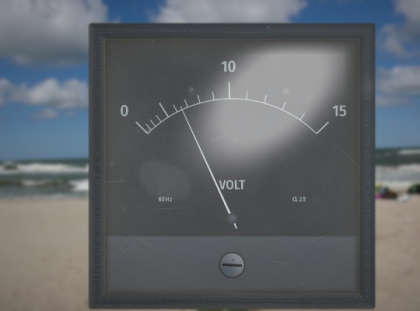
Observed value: 6.5 V
